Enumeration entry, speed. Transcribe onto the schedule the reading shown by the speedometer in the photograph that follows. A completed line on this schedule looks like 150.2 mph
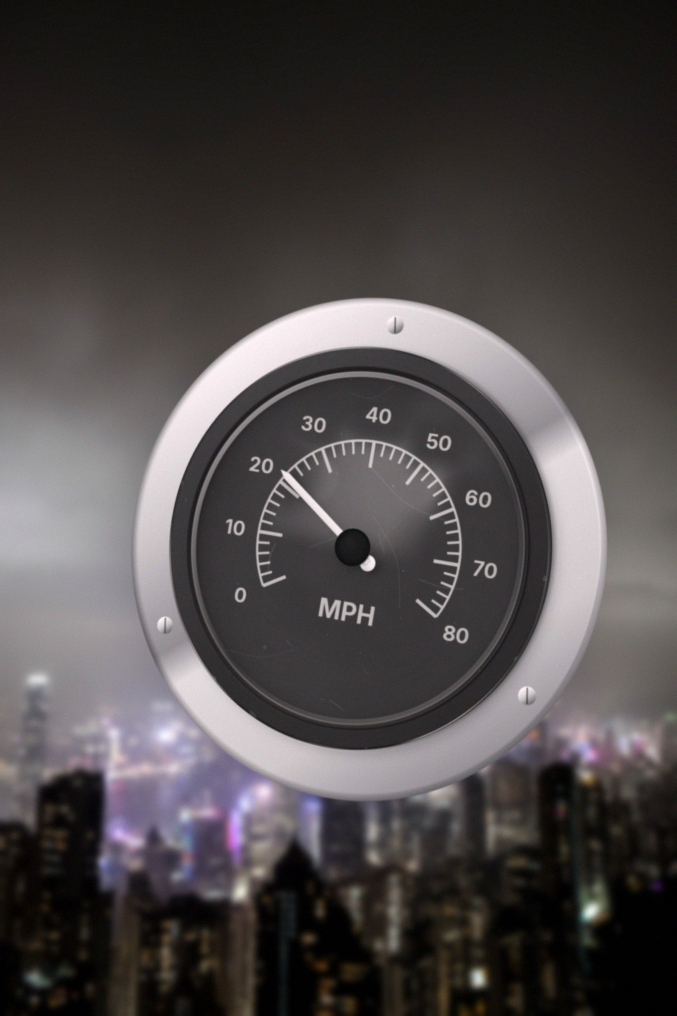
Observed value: 22 mph
